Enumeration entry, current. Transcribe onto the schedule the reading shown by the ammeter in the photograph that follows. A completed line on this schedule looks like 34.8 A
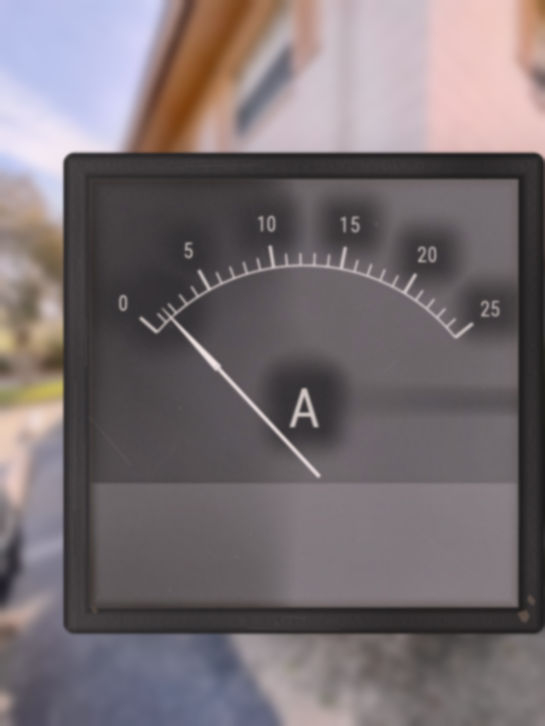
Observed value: 1.5 A
